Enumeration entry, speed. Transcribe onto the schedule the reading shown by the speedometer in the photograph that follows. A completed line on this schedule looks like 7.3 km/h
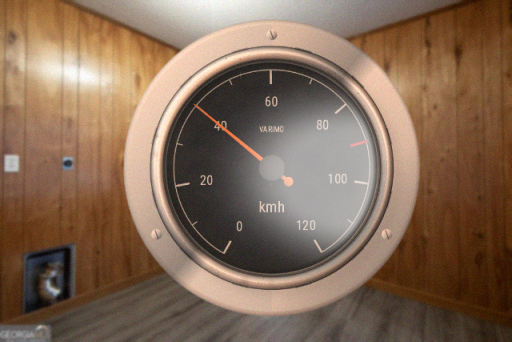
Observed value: 40 km/h
